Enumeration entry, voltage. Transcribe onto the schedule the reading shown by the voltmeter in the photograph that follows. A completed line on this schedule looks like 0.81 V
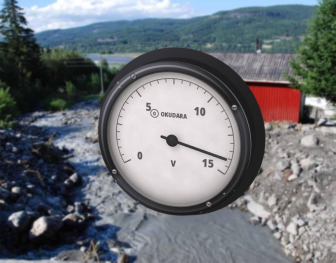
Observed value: 14 V
